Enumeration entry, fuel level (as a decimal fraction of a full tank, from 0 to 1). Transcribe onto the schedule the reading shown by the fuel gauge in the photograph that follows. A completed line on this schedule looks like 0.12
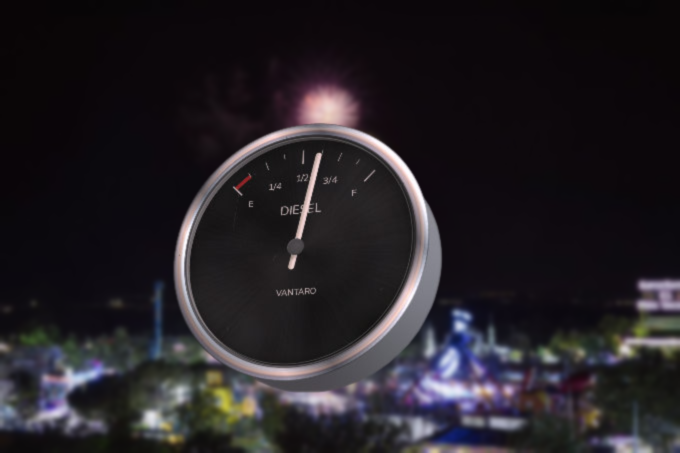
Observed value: 0.625
